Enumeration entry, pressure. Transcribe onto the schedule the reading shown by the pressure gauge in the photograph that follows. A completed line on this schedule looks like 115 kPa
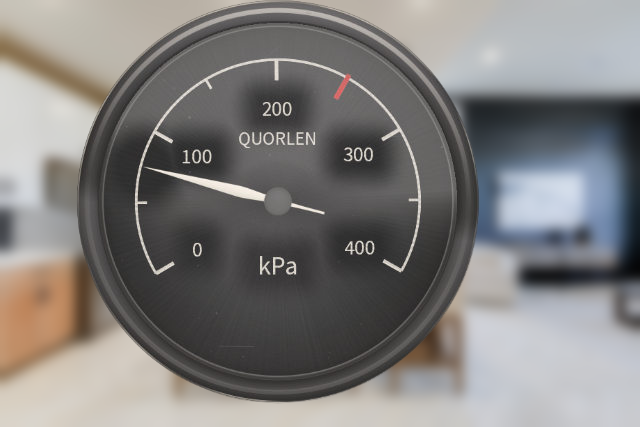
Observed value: 75 kPa
